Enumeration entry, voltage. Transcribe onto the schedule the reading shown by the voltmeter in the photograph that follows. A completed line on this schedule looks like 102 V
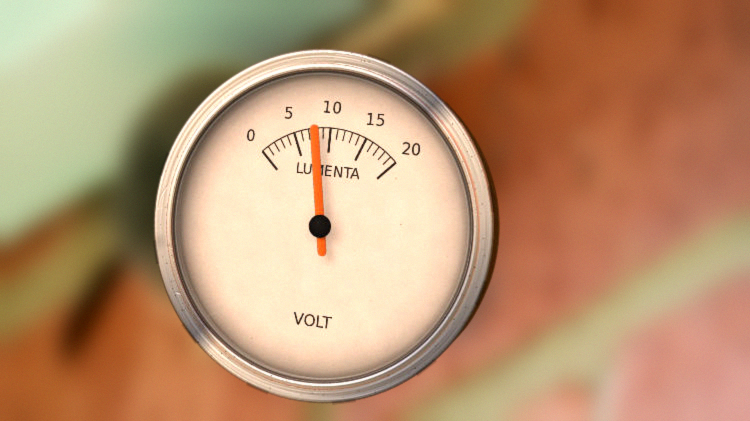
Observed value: 8 V
